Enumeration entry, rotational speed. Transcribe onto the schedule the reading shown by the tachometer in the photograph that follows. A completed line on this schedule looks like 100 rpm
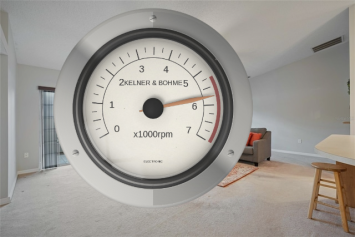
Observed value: 5750 rpm
